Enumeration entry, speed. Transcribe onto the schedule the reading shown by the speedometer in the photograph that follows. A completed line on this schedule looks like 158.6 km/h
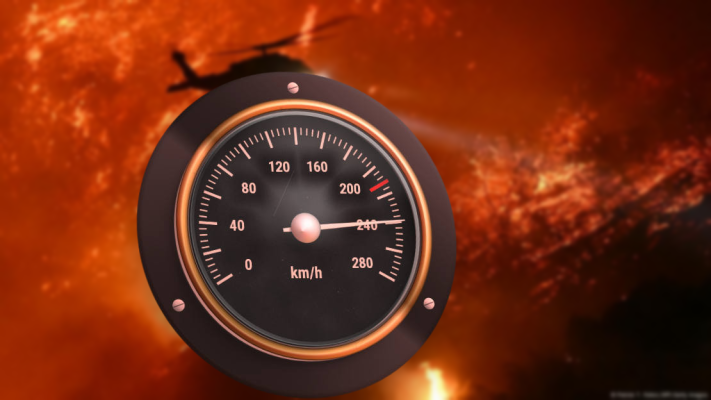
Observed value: 240 km/h
